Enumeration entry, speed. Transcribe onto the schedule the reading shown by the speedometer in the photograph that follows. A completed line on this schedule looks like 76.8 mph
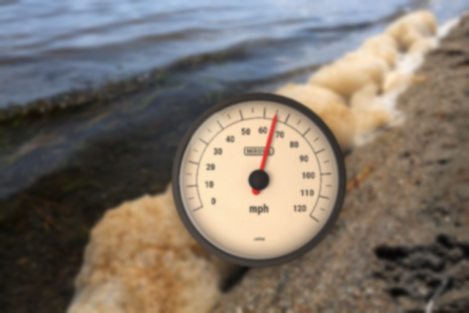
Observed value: 65 mph
